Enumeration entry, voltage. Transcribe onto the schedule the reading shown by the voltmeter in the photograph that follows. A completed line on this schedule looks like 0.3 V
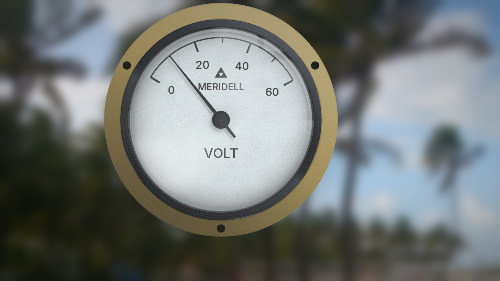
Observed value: 10 V
